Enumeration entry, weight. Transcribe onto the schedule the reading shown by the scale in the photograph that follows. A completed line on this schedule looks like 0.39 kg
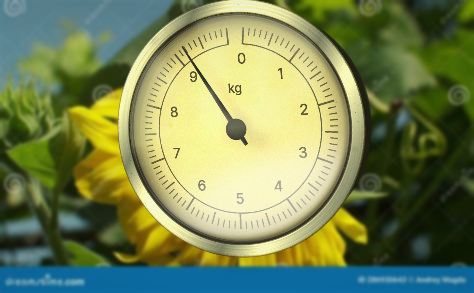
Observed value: 9.2 kg
